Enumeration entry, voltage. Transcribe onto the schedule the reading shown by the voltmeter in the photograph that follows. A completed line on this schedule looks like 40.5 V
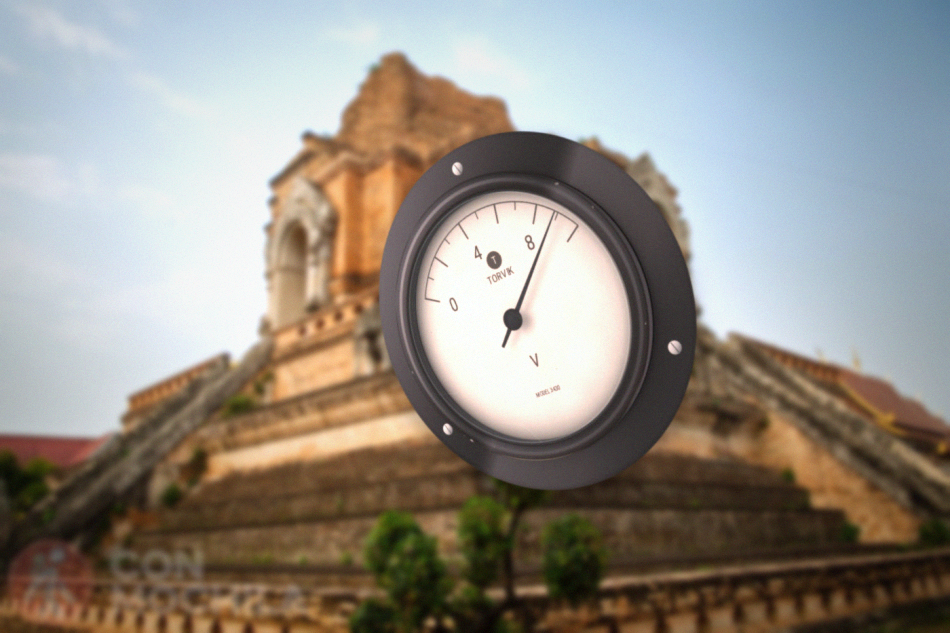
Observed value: 9 V
